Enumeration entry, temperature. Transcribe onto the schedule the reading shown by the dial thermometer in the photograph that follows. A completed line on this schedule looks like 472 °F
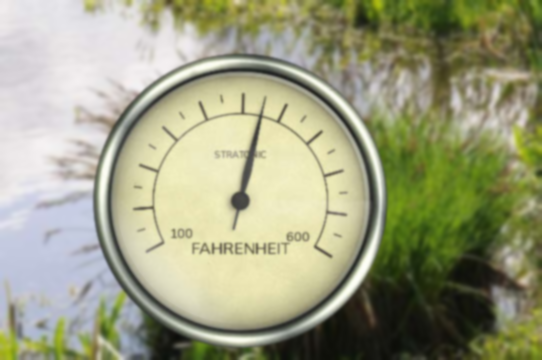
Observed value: 375 °F
